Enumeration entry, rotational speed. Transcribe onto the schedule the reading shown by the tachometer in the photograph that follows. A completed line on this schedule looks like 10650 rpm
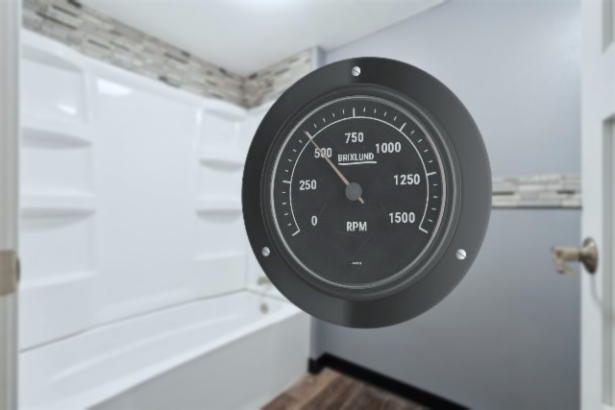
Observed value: 500 rpm
